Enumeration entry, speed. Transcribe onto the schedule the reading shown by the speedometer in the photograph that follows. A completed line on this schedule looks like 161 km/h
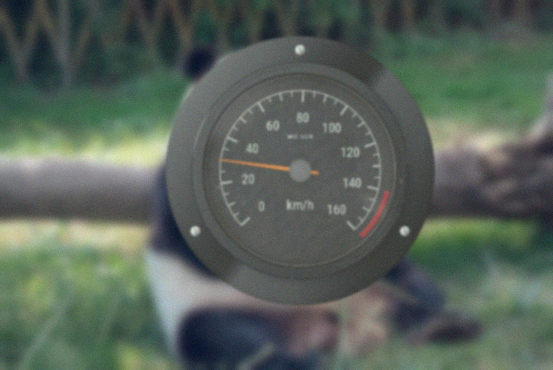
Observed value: 30 km/h
